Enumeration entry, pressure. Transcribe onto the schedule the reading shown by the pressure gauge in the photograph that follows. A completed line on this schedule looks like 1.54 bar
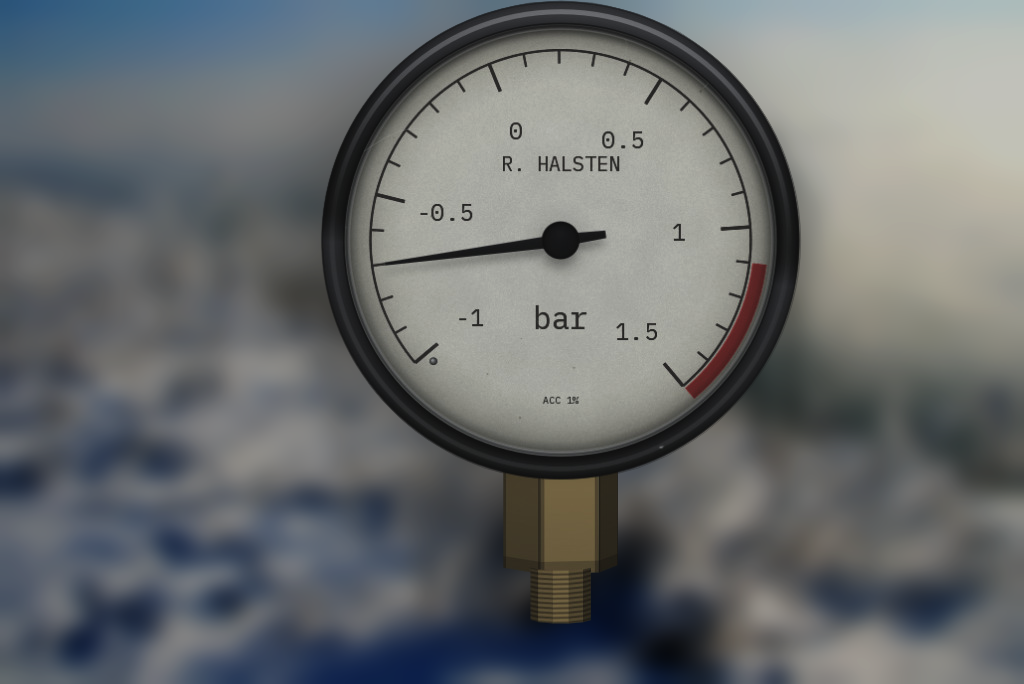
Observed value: -0.7 bar
